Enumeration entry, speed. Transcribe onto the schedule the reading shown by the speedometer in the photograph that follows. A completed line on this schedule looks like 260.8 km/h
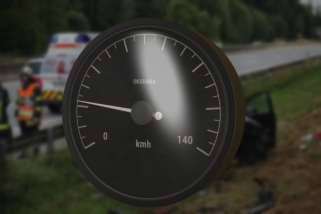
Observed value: 22.5 km/h
